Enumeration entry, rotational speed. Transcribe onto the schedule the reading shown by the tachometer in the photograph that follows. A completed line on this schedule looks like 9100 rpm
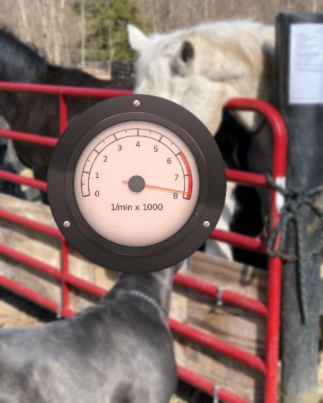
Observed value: 7750 rpm
